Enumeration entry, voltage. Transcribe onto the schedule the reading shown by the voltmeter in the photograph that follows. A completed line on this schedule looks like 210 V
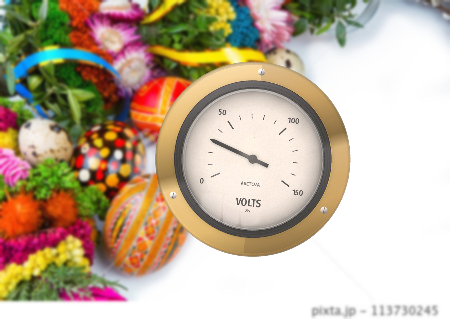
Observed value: 30 V
